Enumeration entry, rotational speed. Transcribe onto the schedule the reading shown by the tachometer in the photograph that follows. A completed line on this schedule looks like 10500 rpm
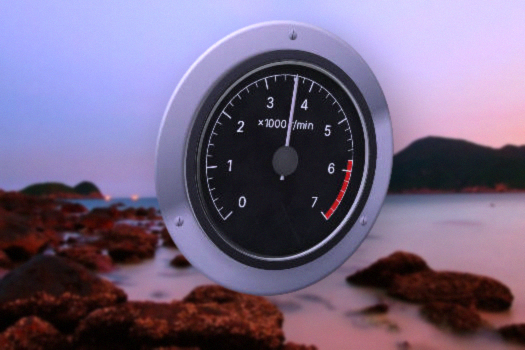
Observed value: 3600 rpm
